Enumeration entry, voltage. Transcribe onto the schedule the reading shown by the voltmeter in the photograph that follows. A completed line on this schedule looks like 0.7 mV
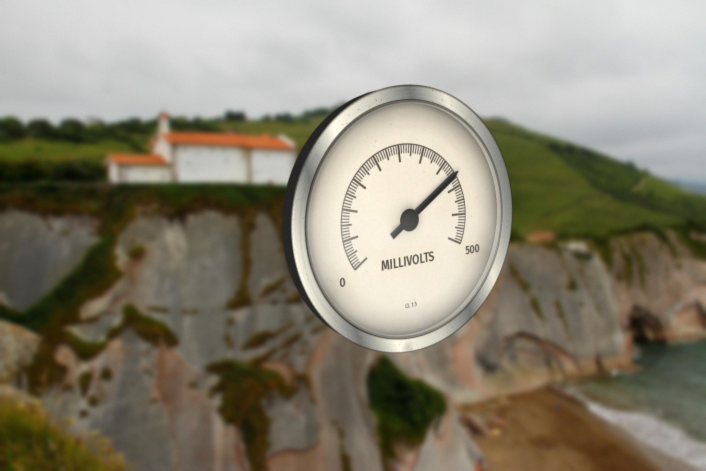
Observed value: 375 mV
